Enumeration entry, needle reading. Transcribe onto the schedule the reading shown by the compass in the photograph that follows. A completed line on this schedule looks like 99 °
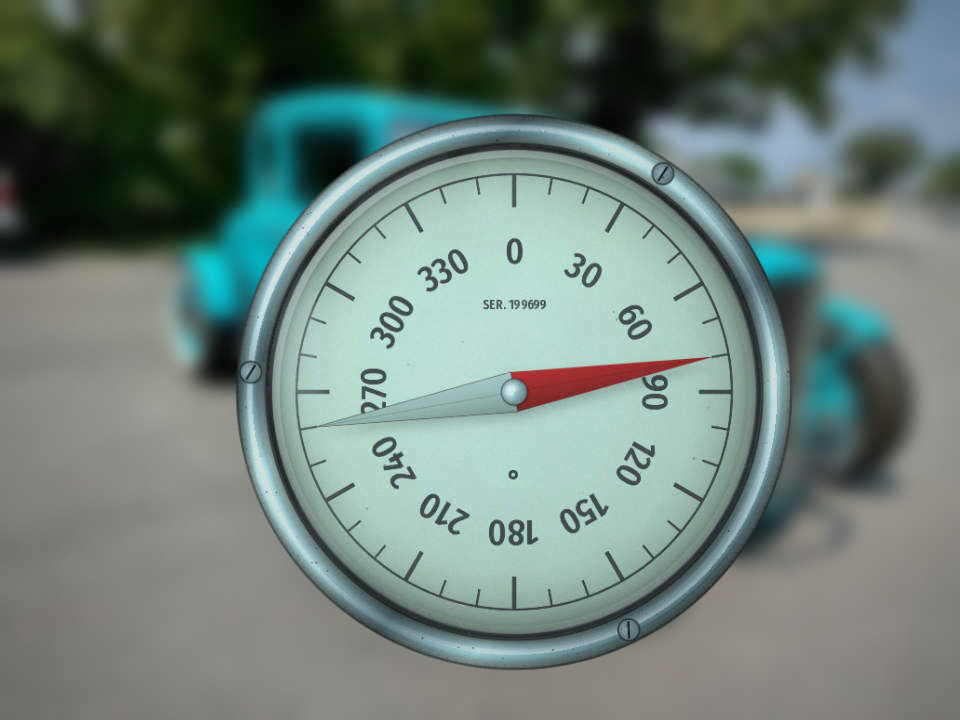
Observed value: 80 °
